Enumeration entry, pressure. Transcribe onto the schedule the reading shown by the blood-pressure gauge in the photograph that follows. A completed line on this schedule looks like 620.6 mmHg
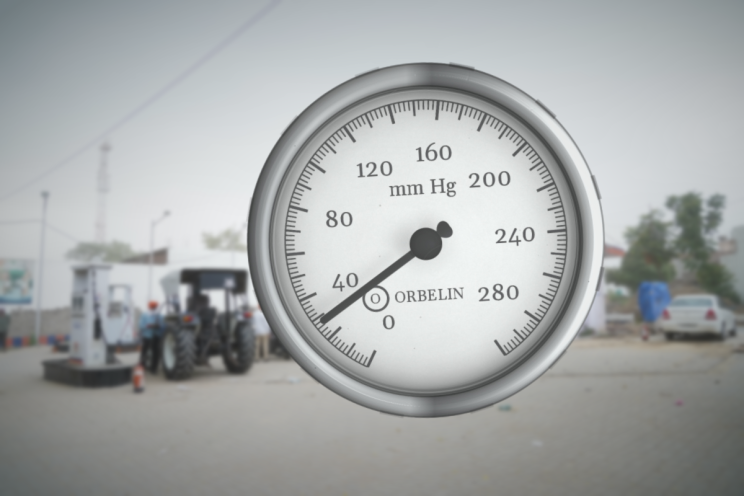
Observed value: 28 mmHg
